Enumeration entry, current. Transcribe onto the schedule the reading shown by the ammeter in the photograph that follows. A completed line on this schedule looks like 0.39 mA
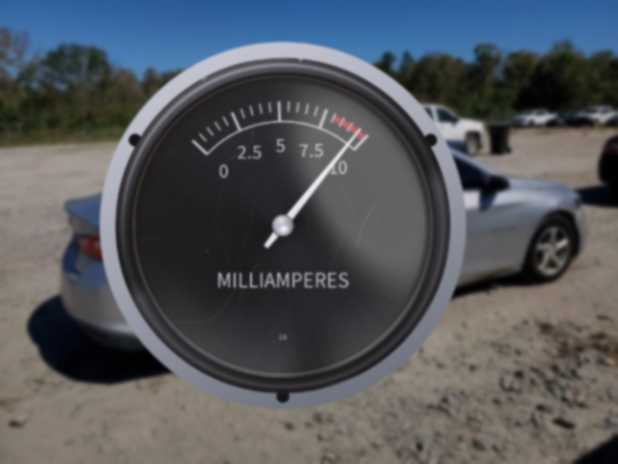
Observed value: 9.5 mA
